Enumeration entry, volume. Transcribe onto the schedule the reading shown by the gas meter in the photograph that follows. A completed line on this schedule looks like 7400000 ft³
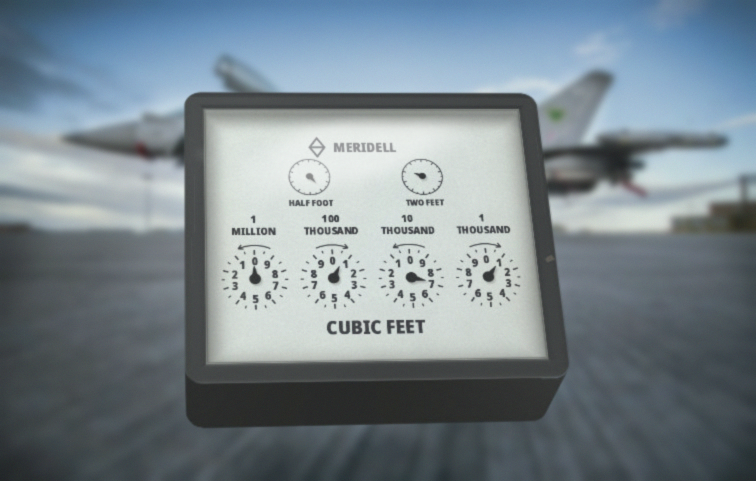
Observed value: 7100 ft³
